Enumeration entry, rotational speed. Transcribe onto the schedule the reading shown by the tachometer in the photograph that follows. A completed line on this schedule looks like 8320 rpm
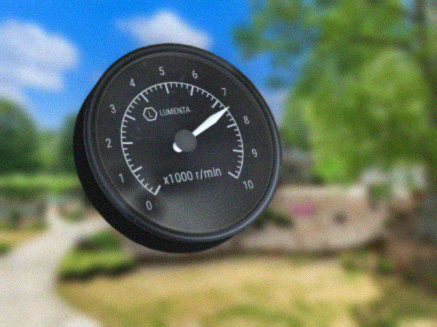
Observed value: 7400 rpm
